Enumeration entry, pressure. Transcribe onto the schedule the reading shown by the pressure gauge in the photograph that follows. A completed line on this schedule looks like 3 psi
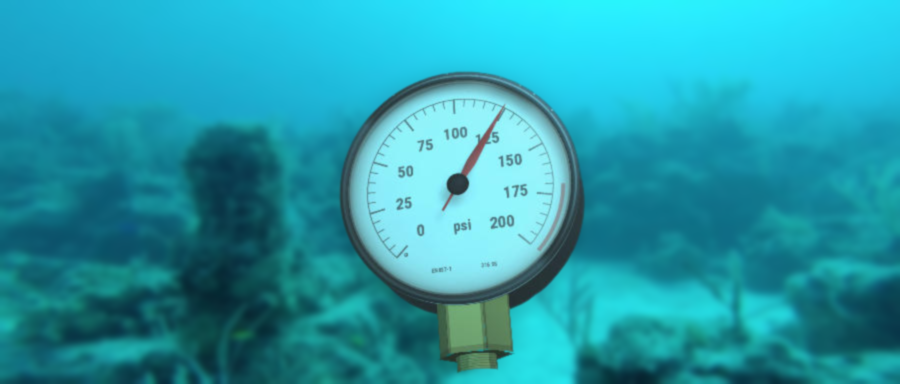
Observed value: 125 psi
